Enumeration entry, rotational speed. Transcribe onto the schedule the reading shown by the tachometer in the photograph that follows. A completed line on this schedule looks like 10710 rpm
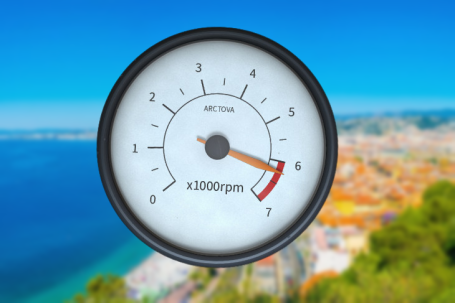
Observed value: 6250 rpm
